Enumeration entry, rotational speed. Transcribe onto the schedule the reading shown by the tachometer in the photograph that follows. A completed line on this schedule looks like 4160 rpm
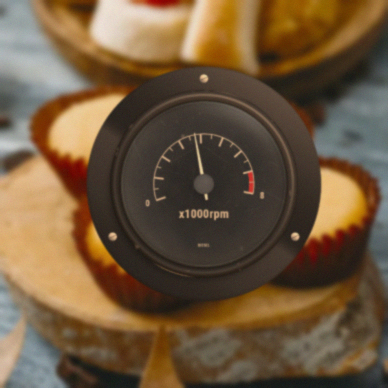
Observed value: 3750 rpm
